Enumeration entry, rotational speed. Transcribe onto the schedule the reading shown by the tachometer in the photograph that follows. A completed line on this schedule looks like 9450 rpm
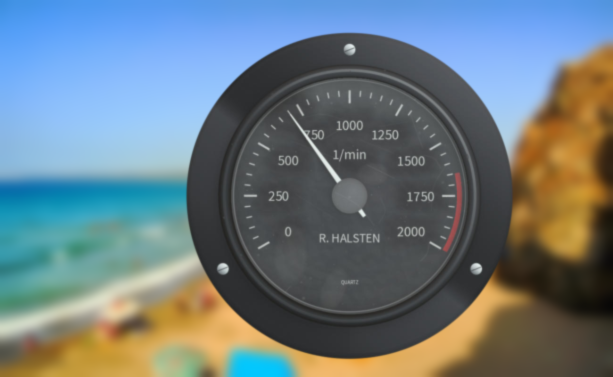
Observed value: 700 rpm
